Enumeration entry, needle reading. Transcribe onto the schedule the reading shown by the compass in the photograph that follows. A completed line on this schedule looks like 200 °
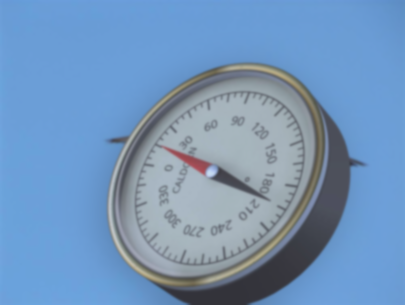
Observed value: 15 °
